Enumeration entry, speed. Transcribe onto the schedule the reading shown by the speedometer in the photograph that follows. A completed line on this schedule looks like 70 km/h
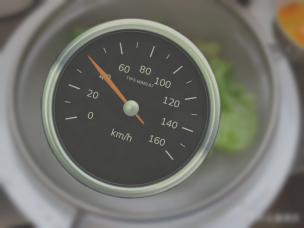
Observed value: 40 km/h
